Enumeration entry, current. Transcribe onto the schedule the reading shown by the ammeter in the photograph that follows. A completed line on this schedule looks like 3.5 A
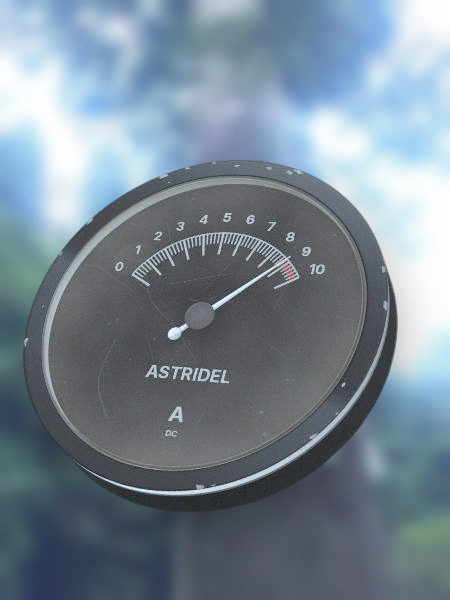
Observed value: 9 A
